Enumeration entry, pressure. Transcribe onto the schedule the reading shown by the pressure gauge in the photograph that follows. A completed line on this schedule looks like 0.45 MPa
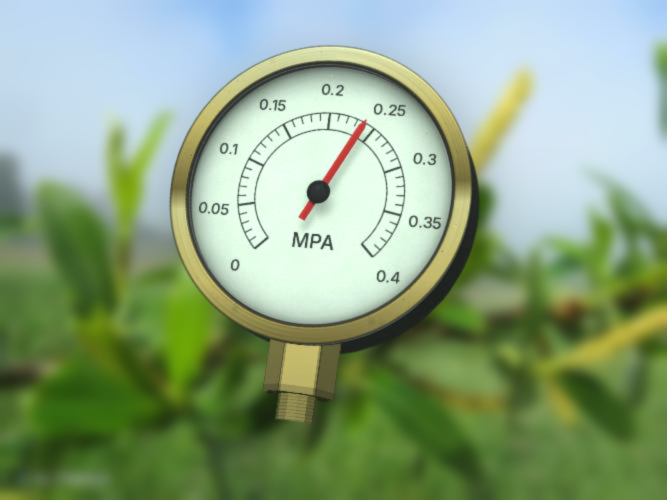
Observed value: 0.24 MPa
